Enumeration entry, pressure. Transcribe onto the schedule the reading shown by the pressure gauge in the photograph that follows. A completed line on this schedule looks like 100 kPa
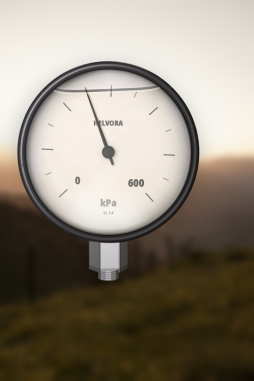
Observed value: 250 kPa
